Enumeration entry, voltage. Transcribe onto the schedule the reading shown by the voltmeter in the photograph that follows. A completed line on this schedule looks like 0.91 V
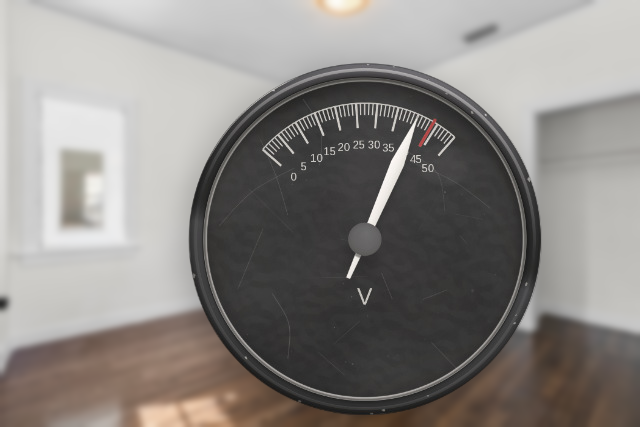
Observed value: 40 V
